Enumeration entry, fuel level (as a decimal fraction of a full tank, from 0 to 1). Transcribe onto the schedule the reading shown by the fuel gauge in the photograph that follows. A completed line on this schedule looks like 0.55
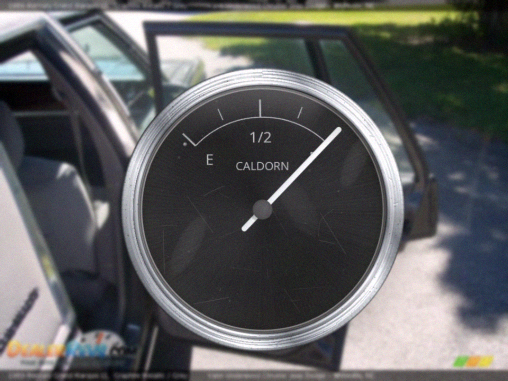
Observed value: 1
